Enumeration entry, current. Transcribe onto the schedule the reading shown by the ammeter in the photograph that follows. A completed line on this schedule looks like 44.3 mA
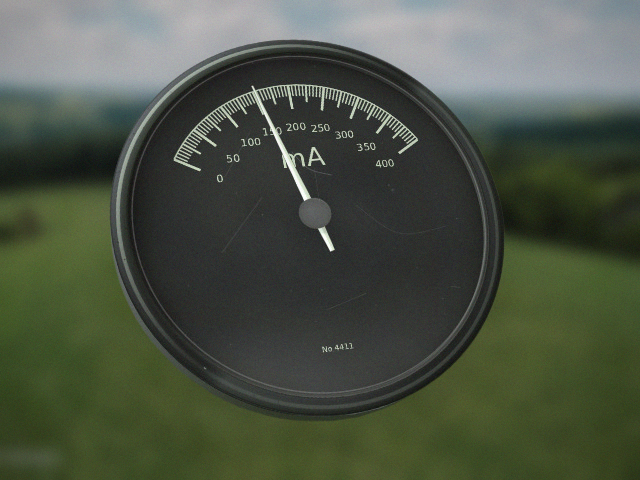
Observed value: 150 mA
